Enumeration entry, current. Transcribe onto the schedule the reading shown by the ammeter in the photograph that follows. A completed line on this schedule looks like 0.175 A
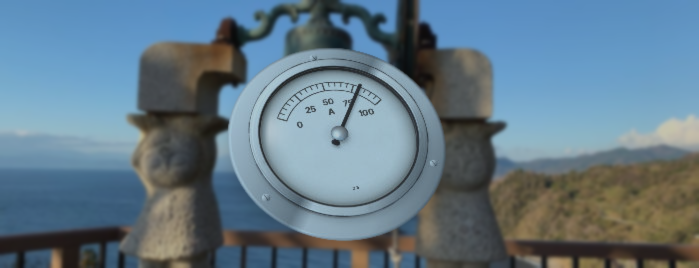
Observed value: 80 A
